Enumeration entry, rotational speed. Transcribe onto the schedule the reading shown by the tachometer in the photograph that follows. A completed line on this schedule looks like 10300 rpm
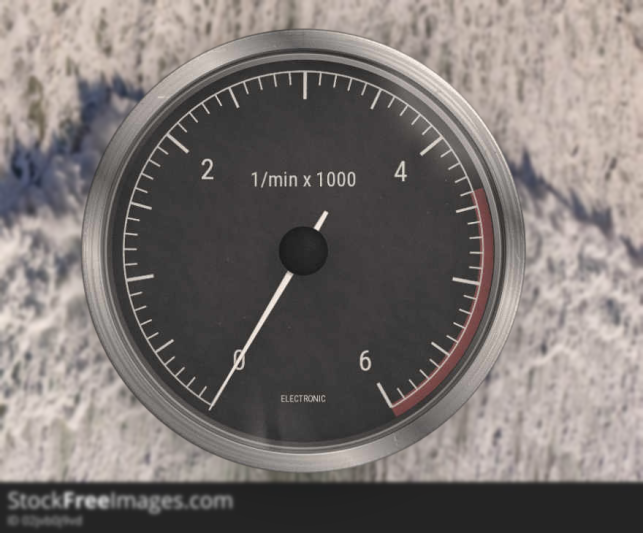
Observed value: 0 rpm
